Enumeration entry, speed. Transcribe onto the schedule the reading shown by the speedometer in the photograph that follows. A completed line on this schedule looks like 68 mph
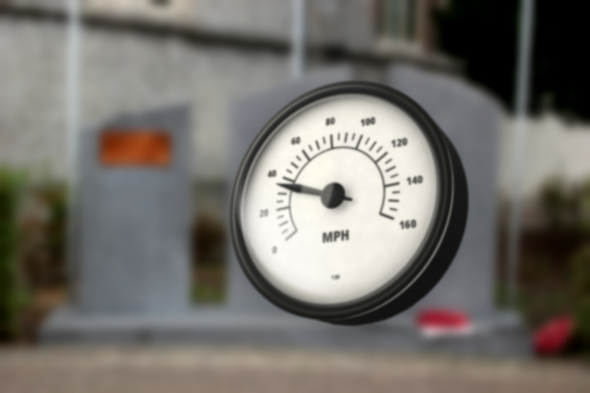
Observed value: 35 mph
